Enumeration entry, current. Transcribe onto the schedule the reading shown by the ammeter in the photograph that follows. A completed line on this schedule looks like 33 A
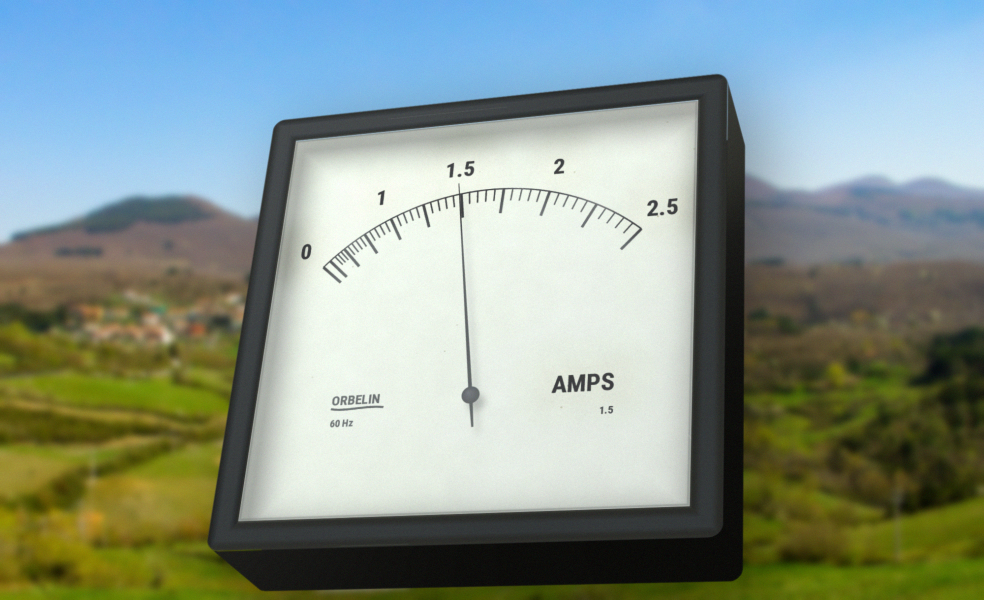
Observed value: 1.5 A
